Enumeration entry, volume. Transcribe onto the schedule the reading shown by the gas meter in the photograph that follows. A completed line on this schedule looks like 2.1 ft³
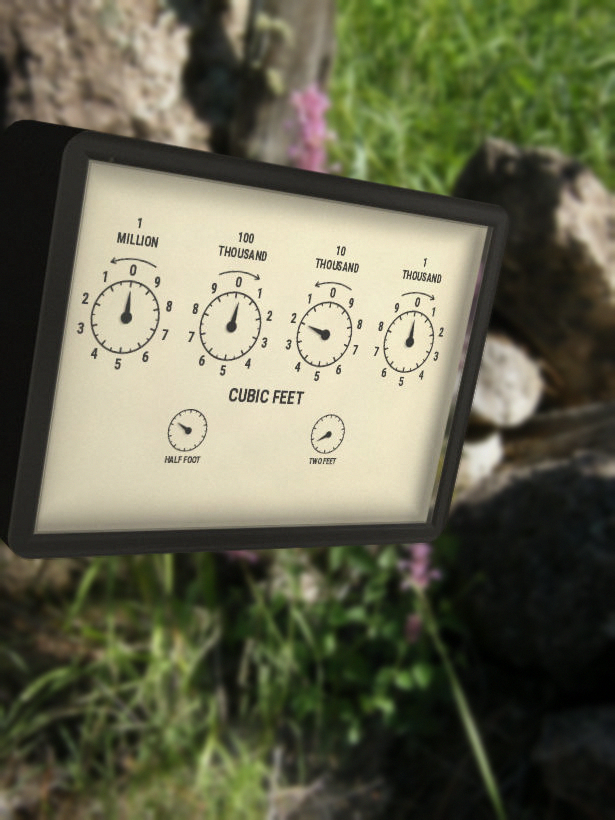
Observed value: 2000 ft³
